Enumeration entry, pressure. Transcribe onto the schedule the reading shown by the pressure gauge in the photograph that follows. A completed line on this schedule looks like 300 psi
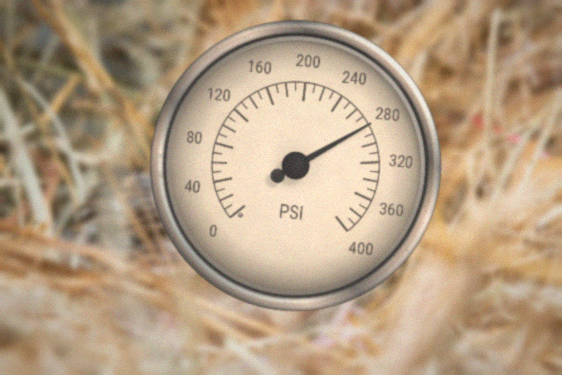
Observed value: 280 psi
